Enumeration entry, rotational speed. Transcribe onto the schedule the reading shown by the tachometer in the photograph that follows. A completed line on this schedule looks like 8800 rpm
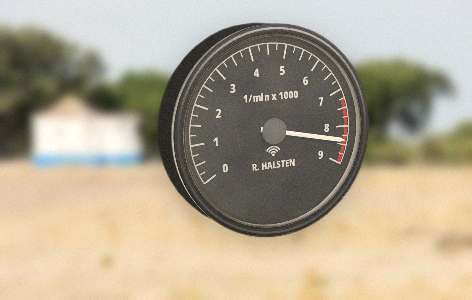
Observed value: 8375 rpm
